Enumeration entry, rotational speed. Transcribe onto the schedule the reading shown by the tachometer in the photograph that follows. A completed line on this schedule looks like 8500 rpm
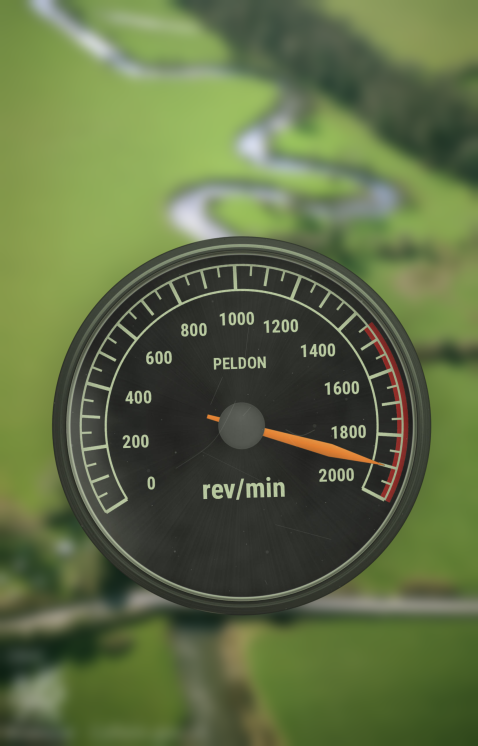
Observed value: 1900 rpm
